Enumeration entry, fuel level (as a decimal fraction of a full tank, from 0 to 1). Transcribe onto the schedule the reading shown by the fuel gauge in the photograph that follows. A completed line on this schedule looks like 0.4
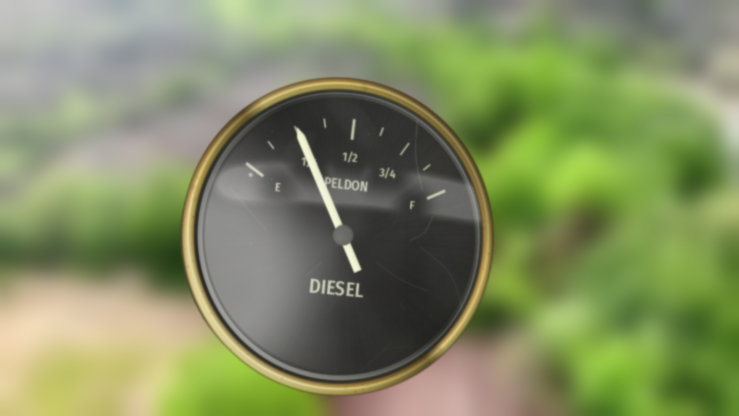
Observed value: 0.25
